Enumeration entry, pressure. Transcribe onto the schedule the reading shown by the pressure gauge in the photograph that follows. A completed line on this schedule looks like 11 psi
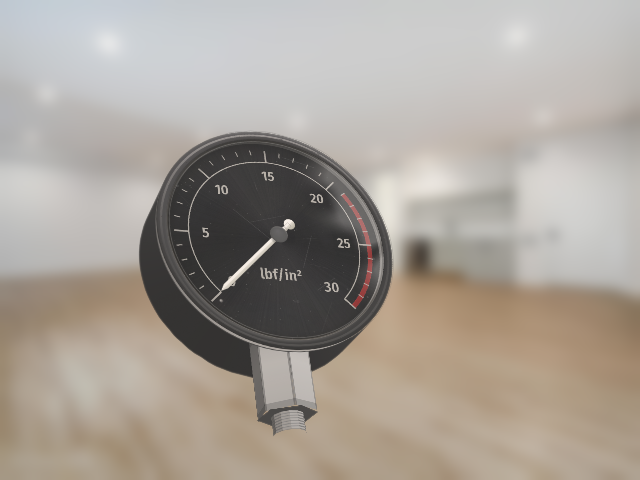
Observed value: 0 psi
